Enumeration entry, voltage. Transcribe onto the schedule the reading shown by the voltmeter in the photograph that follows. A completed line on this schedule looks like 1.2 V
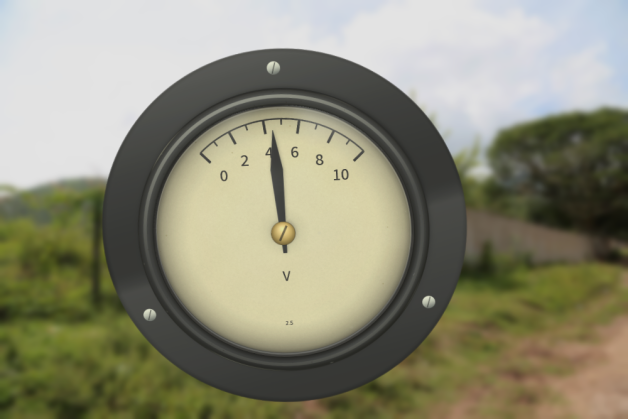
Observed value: 4.5 V
